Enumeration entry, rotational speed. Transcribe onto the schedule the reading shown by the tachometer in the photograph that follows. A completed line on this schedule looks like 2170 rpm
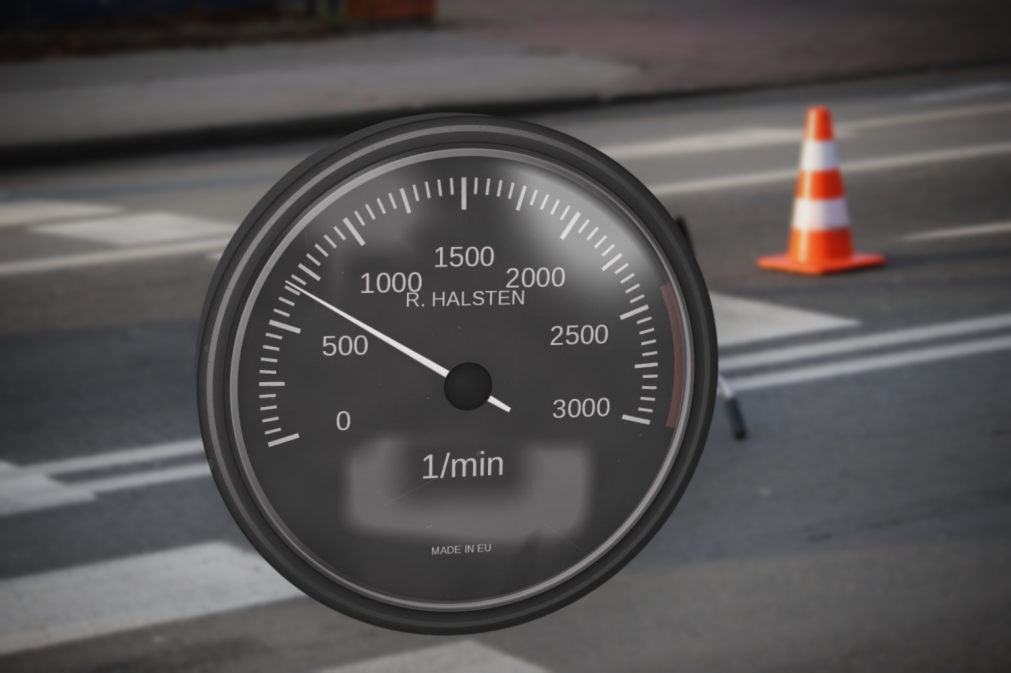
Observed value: 675 rpm
